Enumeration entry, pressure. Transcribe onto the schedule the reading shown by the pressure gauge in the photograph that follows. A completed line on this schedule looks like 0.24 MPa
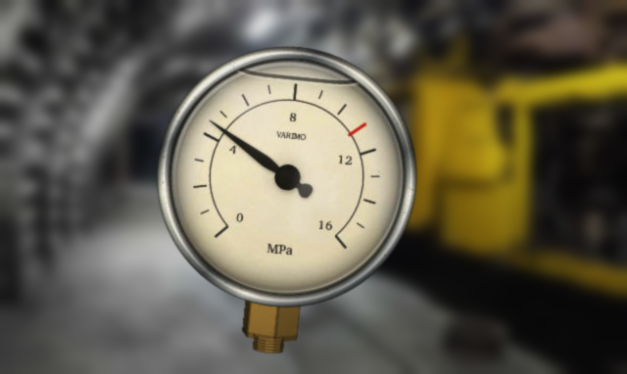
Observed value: 4.5 MPa
